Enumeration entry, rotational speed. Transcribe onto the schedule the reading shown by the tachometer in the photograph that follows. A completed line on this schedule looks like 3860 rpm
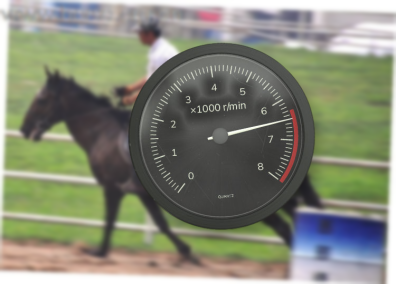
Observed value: 6500 rpm
